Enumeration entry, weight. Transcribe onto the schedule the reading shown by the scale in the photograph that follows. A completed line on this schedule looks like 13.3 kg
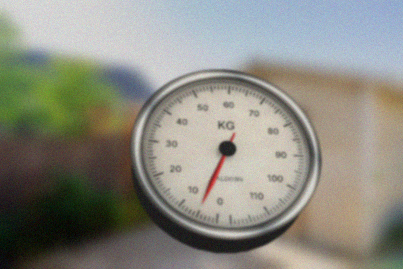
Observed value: 5 kg
